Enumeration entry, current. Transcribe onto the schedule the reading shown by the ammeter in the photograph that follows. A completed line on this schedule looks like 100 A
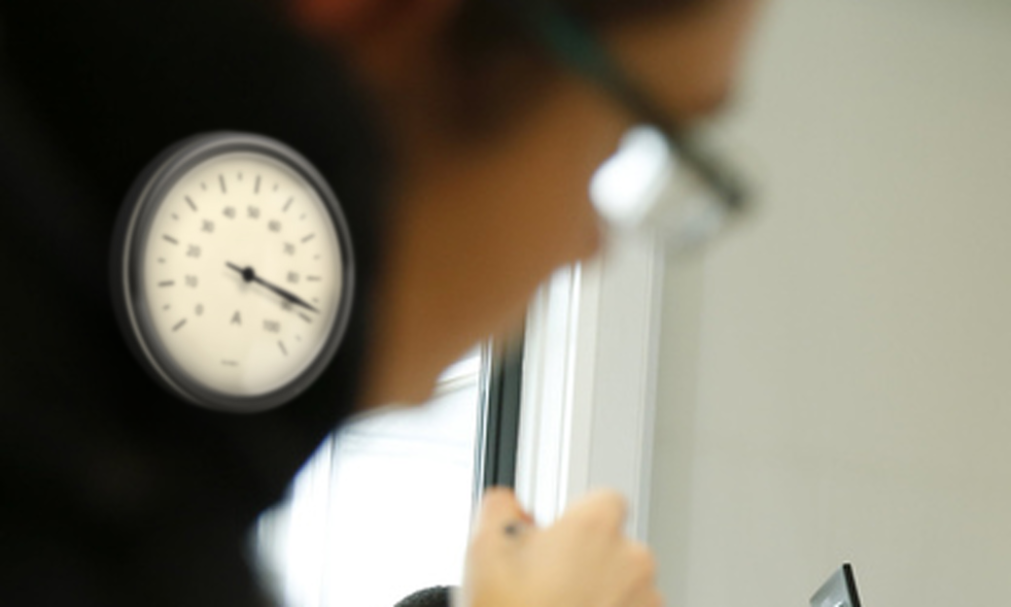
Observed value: 87.5 A
